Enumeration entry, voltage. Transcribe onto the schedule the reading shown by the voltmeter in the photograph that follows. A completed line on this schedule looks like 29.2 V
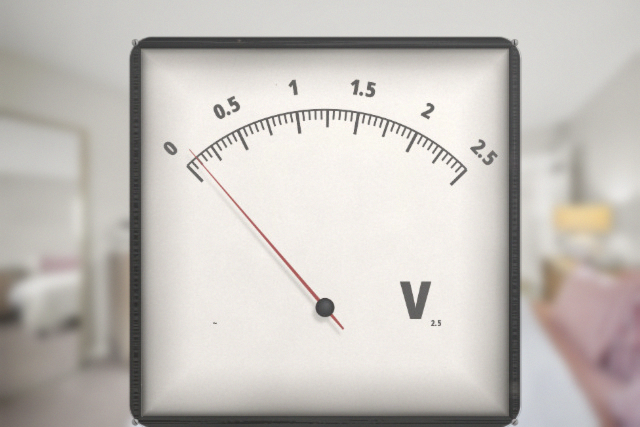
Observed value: 0.1 V
